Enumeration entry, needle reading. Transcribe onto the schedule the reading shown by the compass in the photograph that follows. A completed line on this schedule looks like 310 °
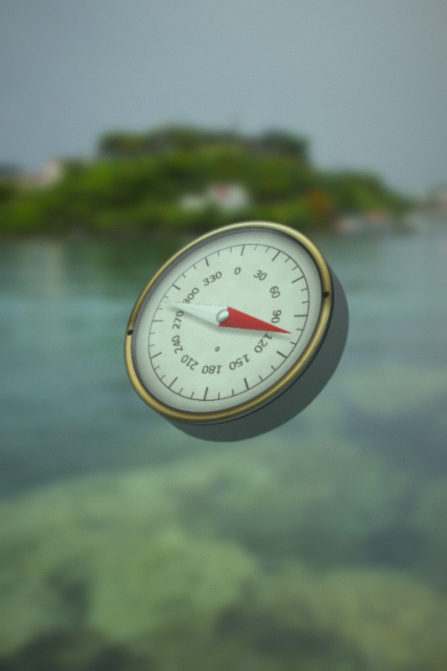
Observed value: 105 °
